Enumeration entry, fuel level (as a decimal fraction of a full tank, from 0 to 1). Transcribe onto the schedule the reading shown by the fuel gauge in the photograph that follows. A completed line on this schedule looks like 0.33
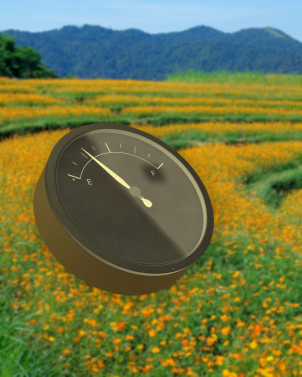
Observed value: 0.25
